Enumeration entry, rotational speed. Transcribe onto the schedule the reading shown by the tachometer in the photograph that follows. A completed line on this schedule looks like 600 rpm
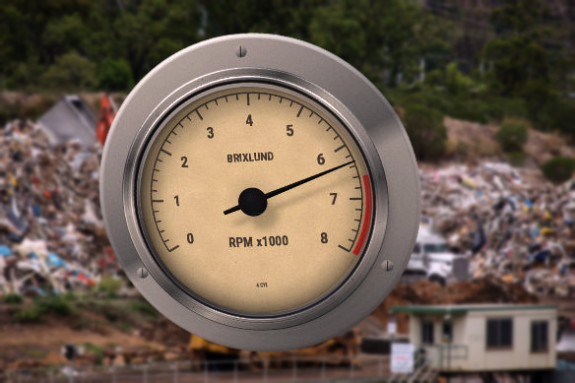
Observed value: 6300 rpm
